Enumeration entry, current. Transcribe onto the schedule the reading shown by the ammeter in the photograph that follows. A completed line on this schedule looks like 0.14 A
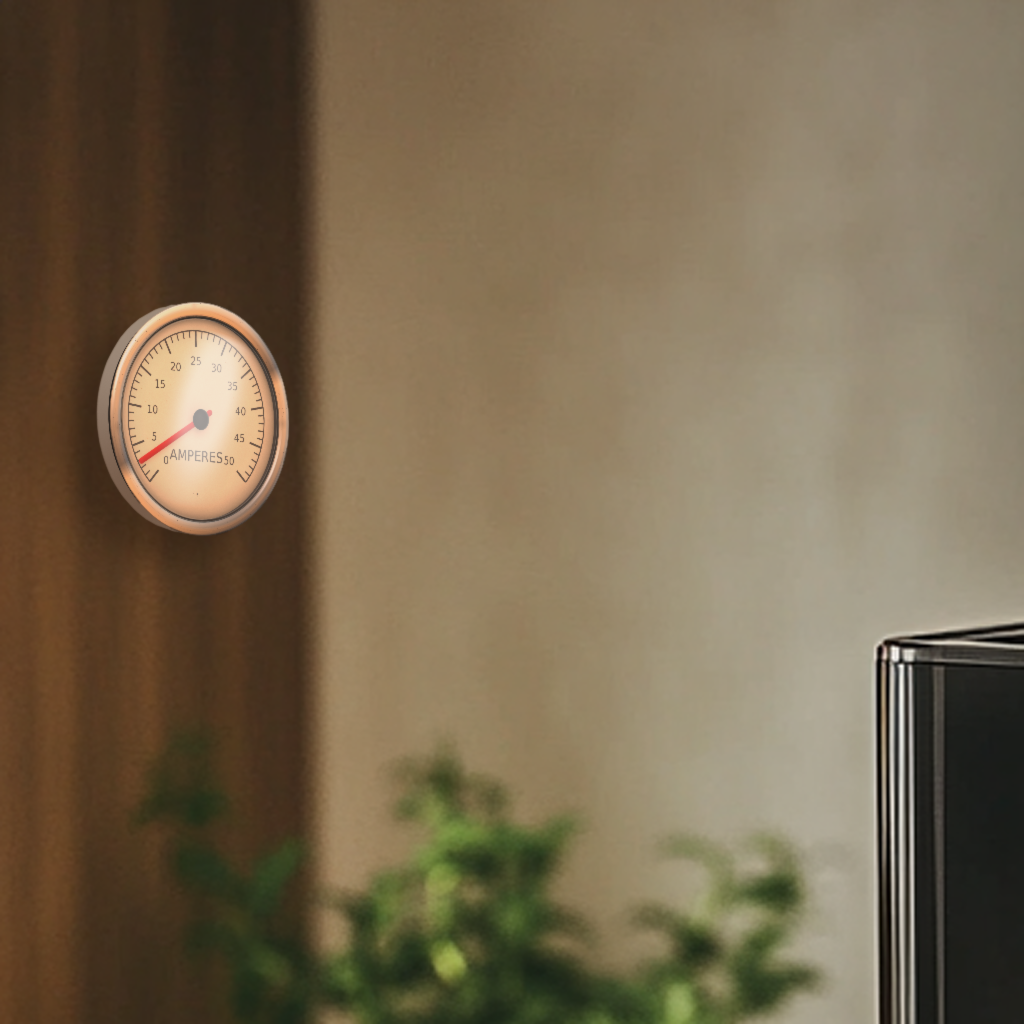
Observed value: 3 A
